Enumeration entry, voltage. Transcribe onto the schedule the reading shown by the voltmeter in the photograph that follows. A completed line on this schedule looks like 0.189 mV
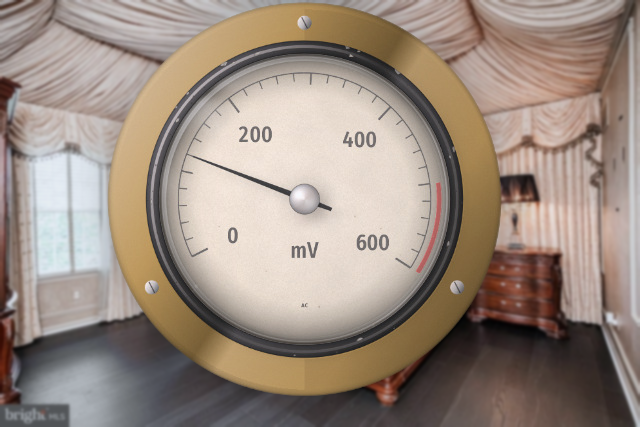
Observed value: 120 mV
